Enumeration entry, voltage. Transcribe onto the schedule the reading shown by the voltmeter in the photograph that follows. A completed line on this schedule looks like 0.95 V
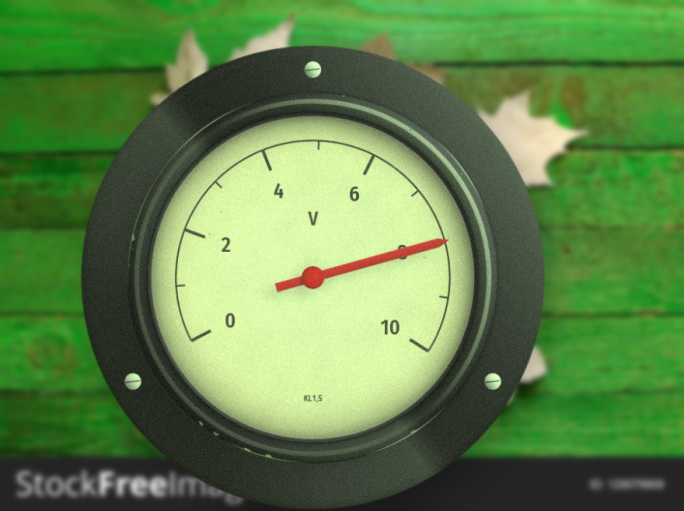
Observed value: 8 V
